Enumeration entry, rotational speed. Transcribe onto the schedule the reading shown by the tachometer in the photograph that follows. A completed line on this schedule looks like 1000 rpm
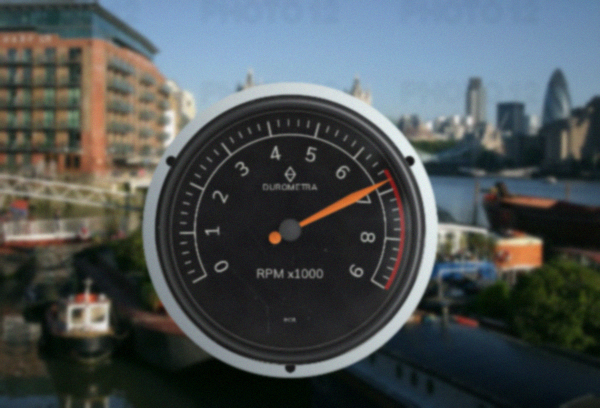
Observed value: 6800 rpm
